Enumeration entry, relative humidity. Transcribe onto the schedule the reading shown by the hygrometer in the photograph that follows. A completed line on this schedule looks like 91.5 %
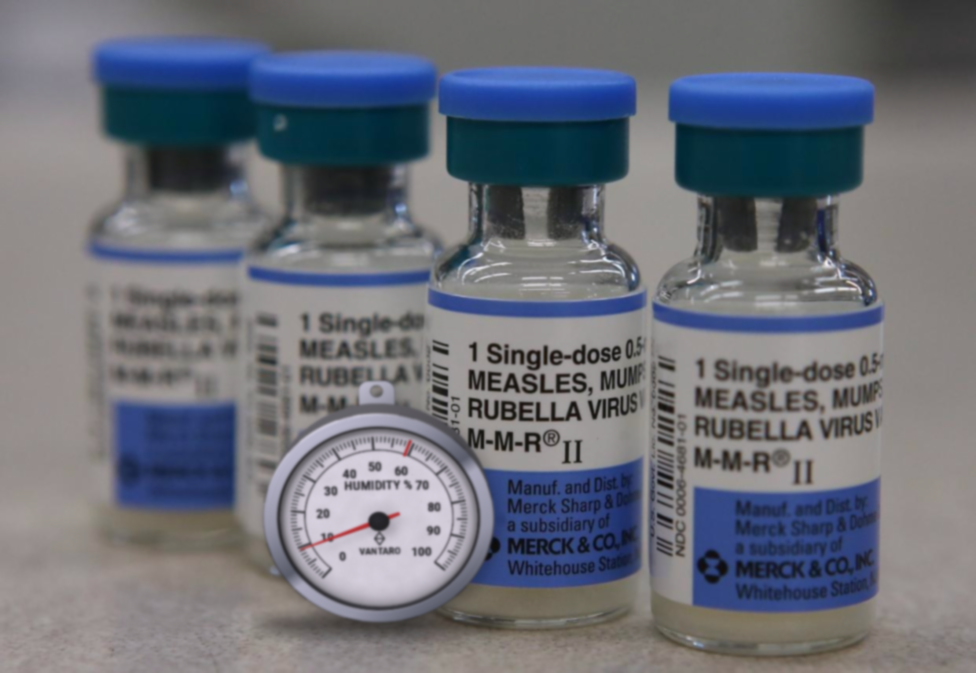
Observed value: 10 %
